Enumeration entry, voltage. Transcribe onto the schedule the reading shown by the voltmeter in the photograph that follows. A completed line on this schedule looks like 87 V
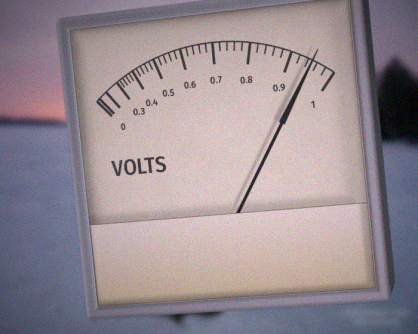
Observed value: 0.95 V
